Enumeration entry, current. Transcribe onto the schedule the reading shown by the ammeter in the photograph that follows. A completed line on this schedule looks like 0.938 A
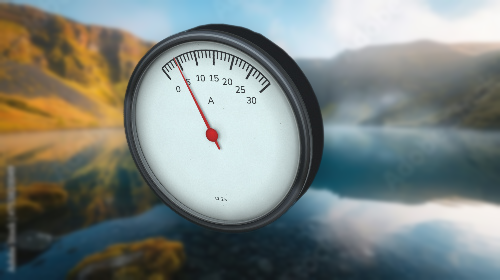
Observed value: 5 A
